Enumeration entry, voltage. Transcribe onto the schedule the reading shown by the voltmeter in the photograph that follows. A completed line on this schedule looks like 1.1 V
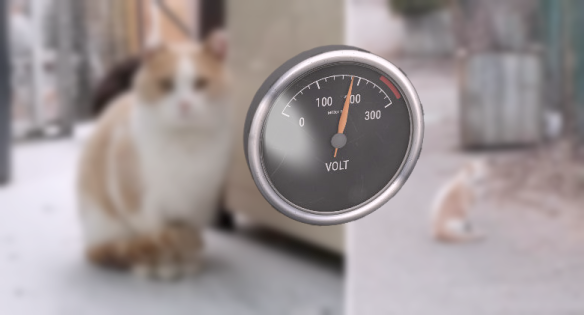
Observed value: 180 V
